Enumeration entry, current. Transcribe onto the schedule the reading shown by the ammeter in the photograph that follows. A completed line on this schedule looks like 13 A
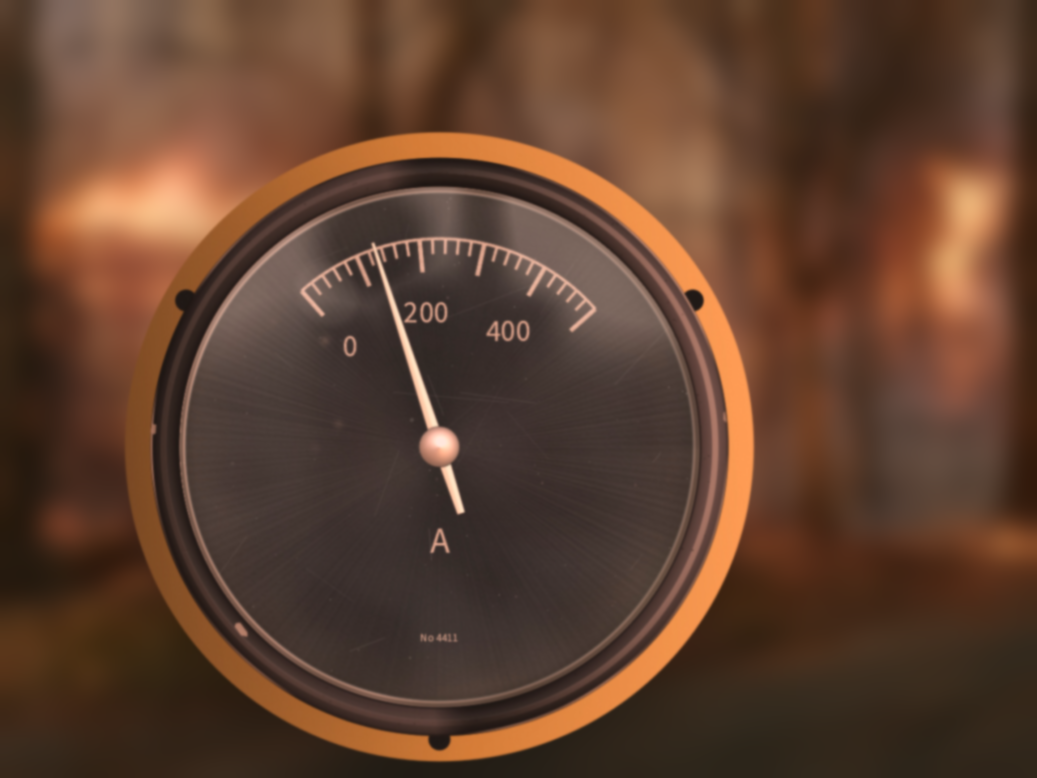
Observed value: 130 A
